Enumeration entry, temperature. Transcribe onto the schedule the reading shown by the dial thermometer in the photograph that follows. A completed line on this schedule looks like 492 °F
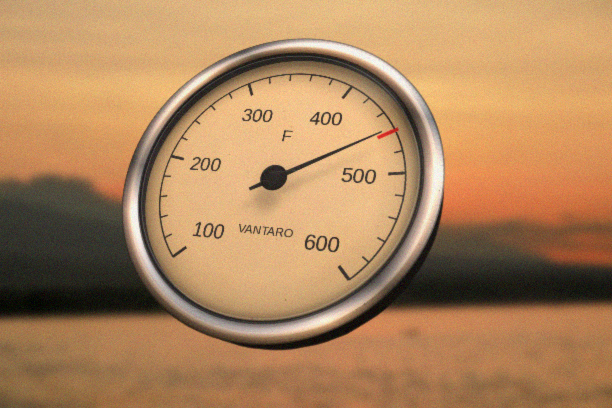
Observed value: 460 °F
